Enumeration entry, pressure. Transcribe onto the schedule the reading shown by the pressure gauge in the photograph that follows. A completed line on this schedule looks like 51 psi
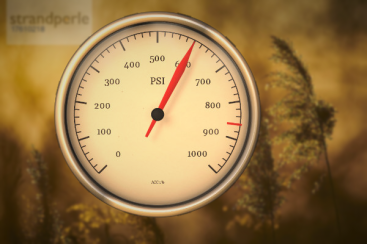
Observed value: 600 psi
